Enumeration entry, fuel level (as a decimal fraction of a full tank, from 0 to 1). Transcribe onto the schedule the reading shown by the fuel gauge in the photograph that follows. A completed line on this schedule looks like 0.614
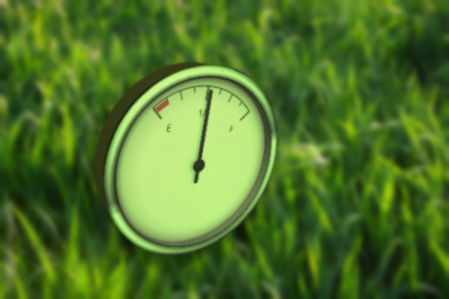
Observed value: 0.5
